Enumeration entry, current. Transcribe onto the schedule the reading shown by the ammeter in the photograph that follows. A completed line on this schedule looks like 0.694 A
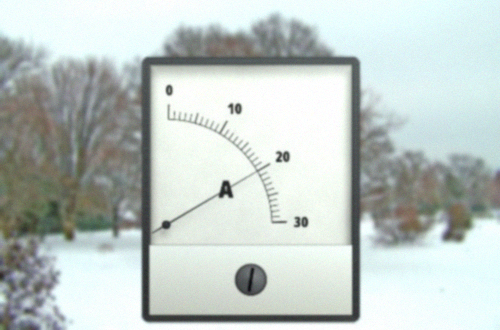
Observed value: 20 A
